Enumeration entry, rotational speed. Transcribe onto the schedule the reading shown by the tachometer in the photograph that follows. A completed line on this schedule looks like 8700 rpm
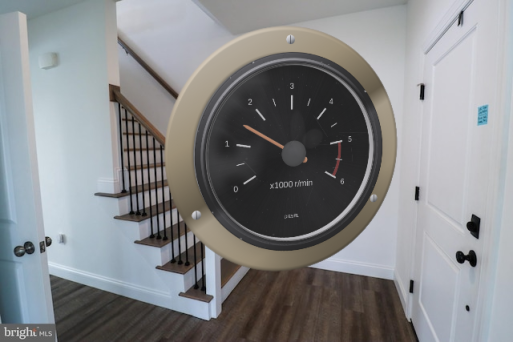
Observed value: 1500 rpm
